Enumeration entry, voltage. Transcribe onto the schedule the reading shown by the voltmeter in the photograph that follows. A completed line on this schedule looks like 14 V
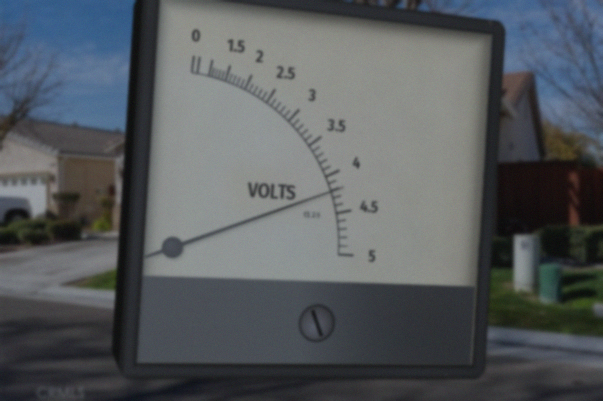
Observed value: 4.2 V
